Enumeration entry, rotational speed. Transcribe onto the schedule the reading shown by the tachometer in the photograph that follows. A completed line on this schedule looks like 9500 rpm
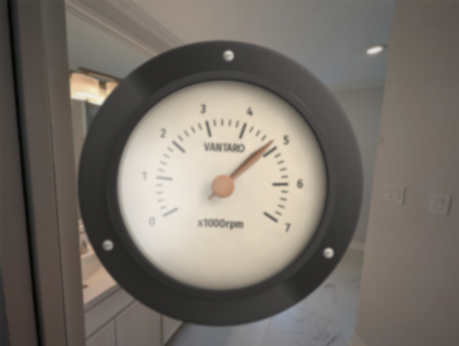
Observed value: 4800 rpm
